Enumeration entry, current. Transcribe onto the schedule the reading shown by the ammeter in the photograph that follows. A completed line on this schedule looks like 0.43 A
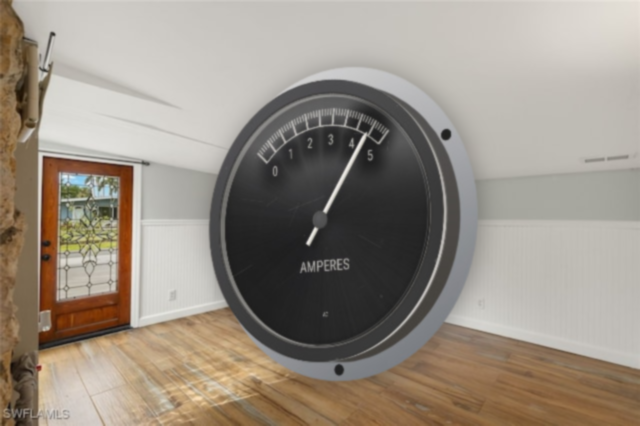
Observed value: 4.5 A
